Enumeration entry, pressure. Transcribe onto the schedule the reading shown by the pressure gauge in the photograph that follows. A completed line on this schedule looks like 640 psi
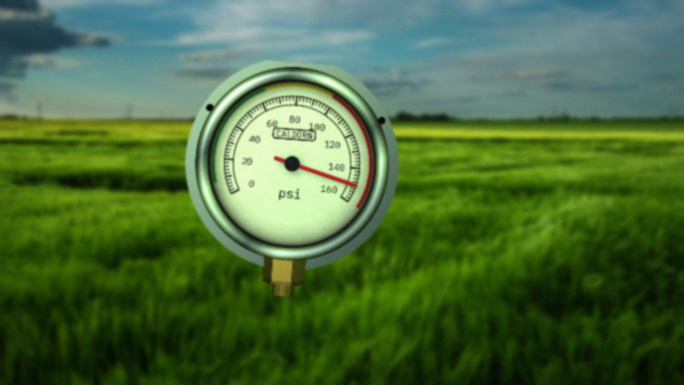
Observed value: 150 psi
